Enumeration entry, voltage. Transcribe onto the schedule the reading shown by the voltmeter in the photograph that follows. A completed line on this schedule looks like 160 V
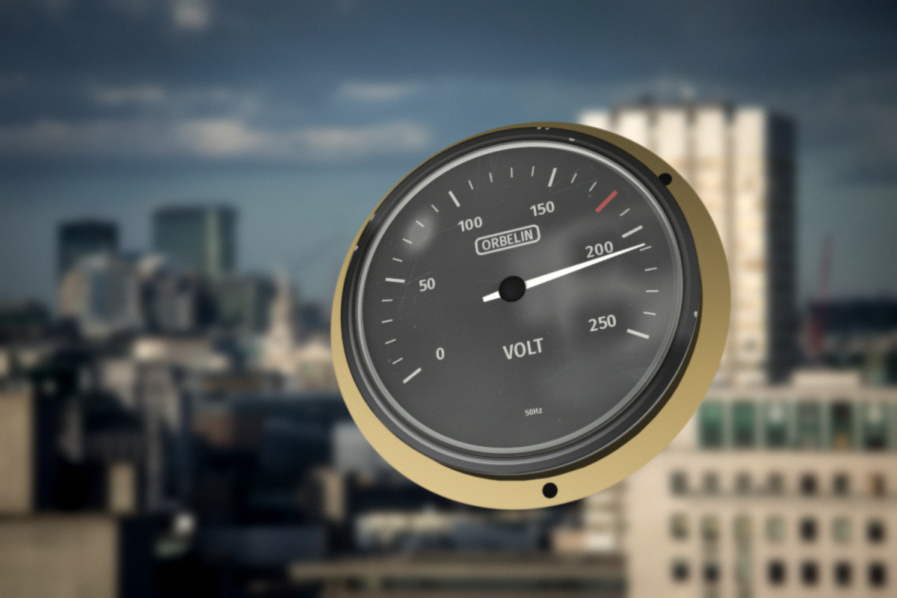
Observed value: 210 V
